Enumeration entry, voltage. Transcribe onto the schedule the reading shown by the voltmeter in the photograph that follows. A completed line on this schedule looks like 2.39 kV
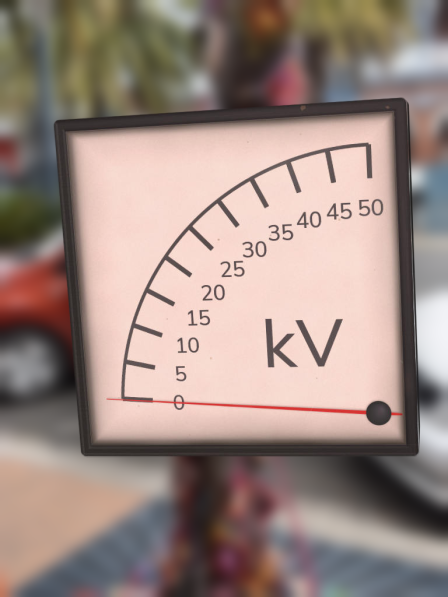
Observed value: 0 kV
